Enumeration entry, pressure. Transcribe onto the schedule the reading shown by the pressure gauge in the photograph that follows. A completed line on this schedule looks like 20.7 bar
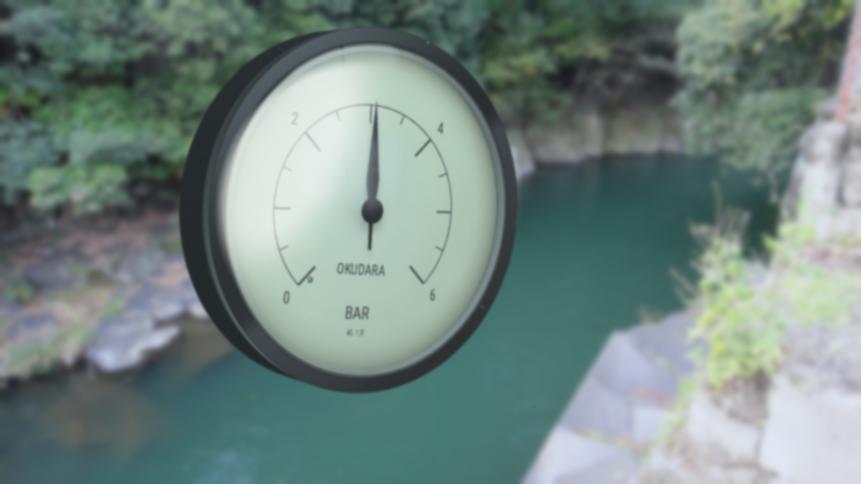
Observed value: 3 bar
